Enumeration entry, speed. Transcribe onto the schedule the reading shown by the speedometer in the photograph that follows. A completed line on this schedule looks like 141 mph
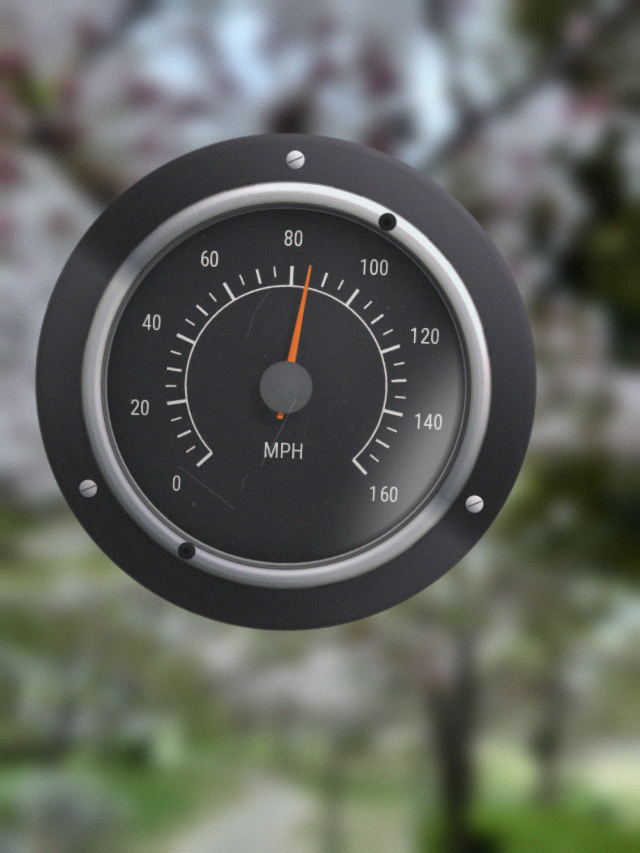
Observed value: 85 mph
